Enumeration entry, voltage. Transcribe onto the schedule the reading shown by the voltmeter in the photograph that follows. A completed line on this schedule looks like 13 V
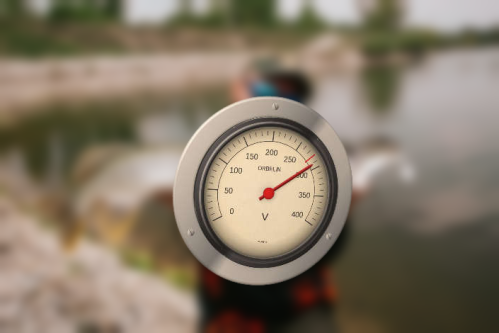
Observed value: 290 V
